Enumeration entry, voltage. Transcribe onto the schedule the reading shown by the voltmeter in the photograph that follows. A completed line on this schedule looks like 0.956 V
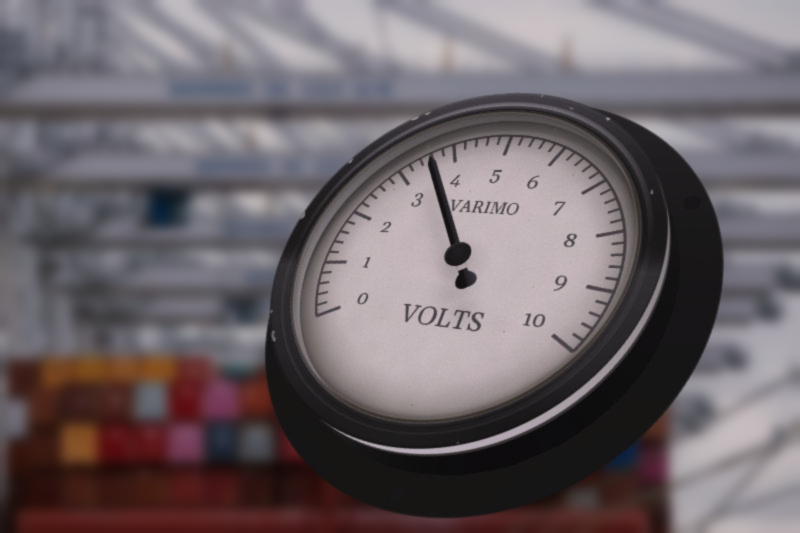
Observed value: 3.6 V
